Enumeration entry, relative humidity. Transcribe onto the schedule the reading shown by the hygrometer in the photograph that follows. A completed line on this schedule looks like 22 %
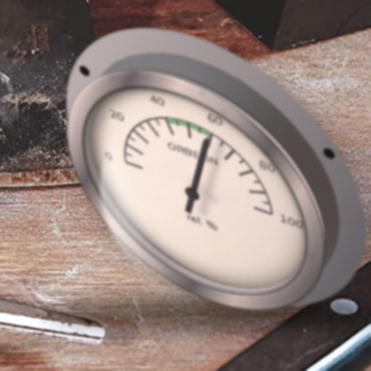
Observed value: 60 %
